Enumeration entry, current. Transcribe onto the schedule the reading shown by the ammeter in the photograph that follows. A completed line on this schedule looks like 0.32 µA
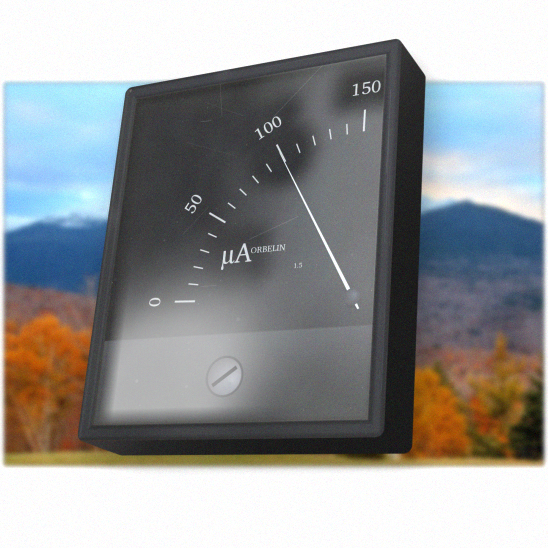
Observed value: 100 µA
